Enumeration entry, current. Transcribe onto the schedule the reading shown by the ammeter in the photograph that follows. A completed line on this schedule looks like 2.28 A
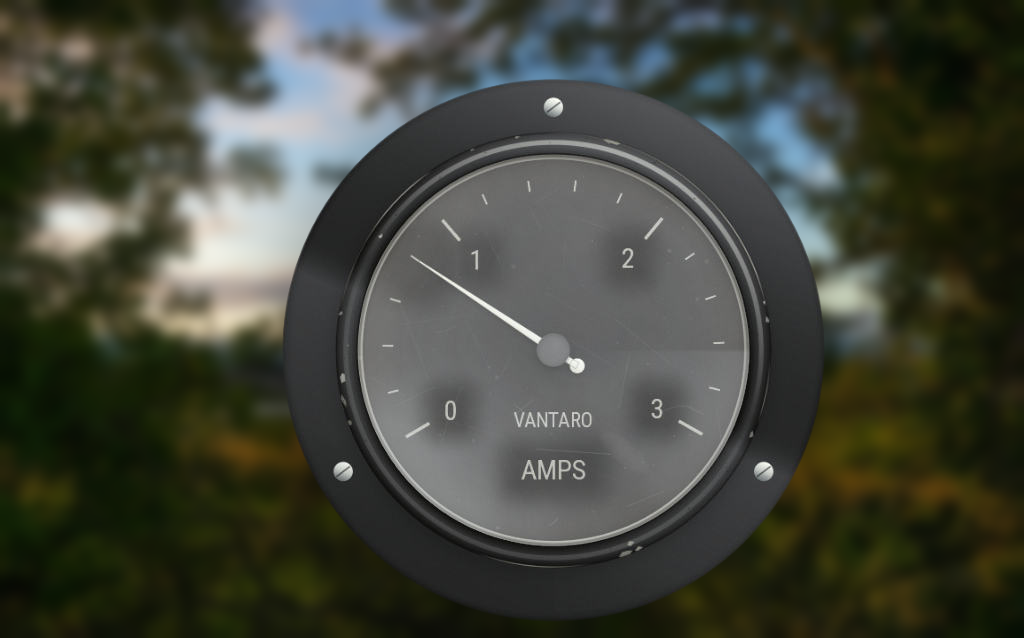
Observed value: 0.8 A
